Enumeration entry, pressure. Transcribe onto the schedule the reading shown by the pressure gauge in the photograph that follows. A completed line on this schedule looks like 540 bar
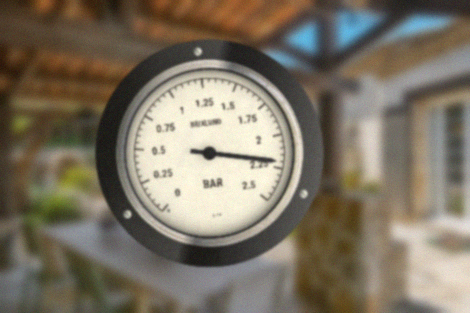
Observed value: 2.2 bar
